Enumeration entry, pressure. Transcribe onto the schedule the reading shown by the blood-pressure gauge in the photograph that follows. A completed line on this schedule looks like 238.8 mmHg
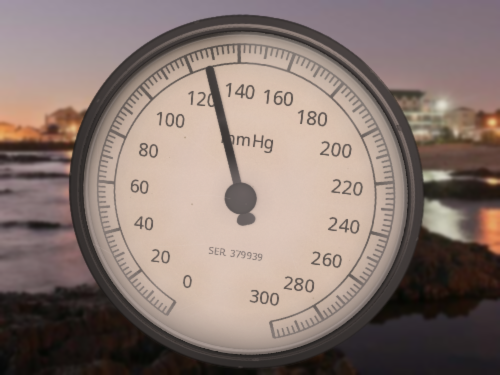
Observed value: 128 mmHg
